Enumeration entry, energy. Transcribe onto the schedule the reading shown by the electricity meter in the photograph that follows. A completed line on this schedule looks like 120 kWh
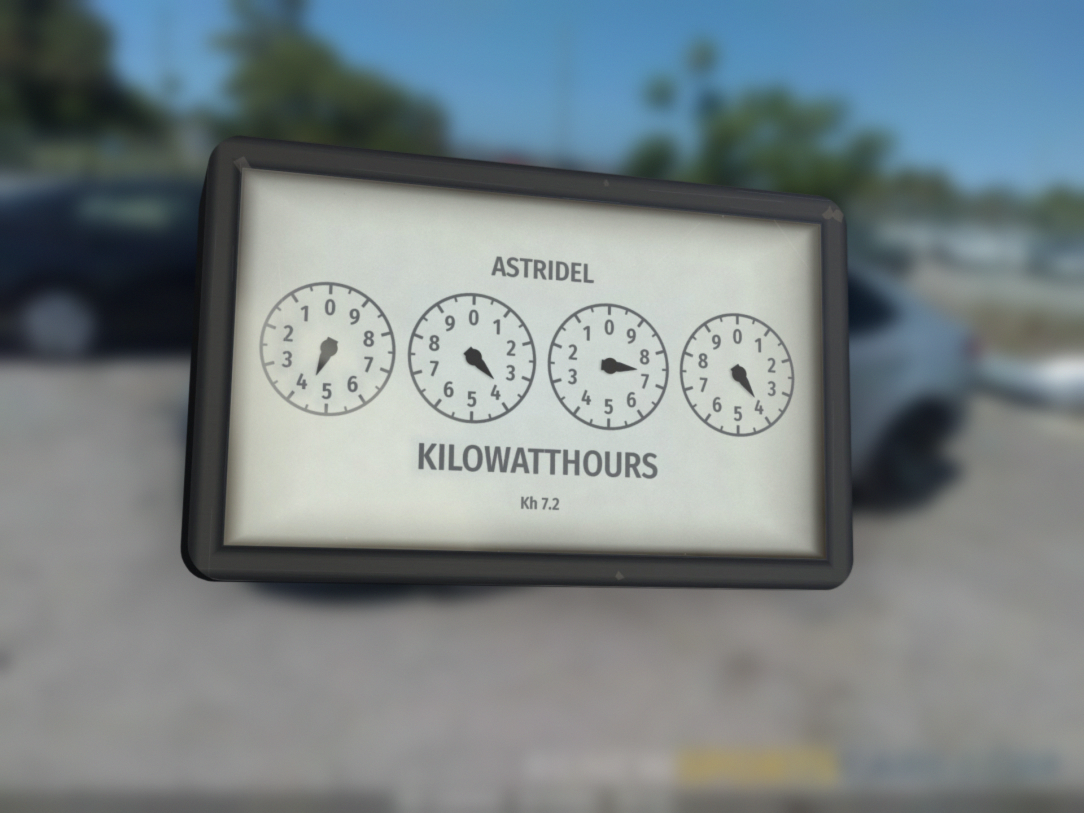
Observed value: 4374 kWh
